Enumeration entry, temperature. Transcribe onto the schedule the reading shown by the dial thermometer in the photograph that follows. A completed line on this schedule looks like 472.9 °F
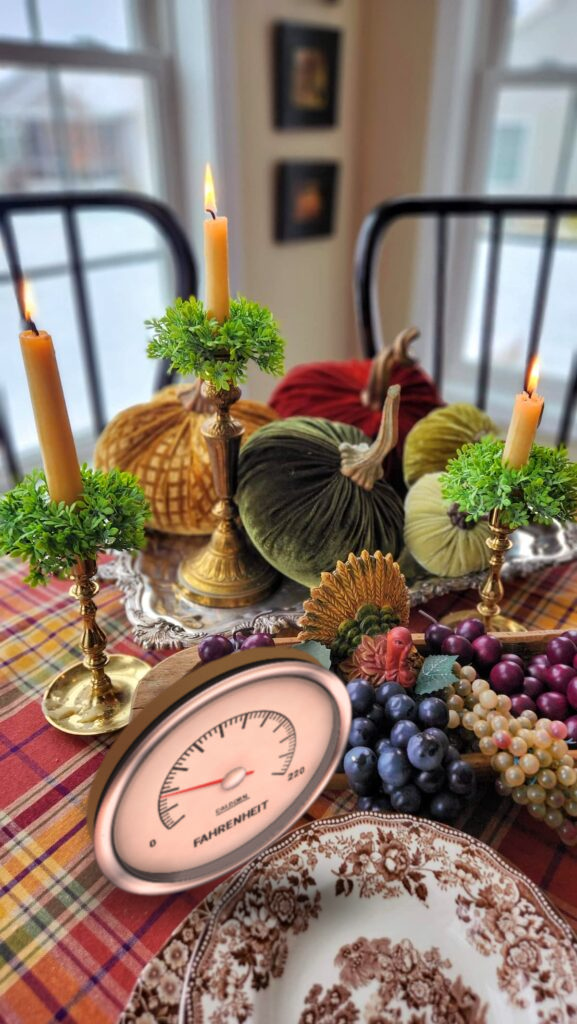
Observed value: 40 °F
